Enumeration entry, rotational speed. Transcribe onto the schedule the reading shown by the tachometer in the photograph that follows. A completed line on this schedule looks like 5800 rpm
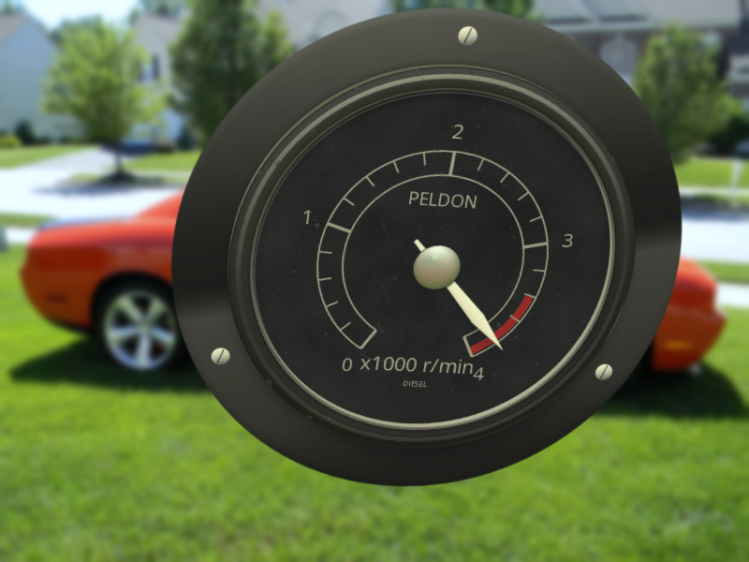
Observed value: 3800 rpm
